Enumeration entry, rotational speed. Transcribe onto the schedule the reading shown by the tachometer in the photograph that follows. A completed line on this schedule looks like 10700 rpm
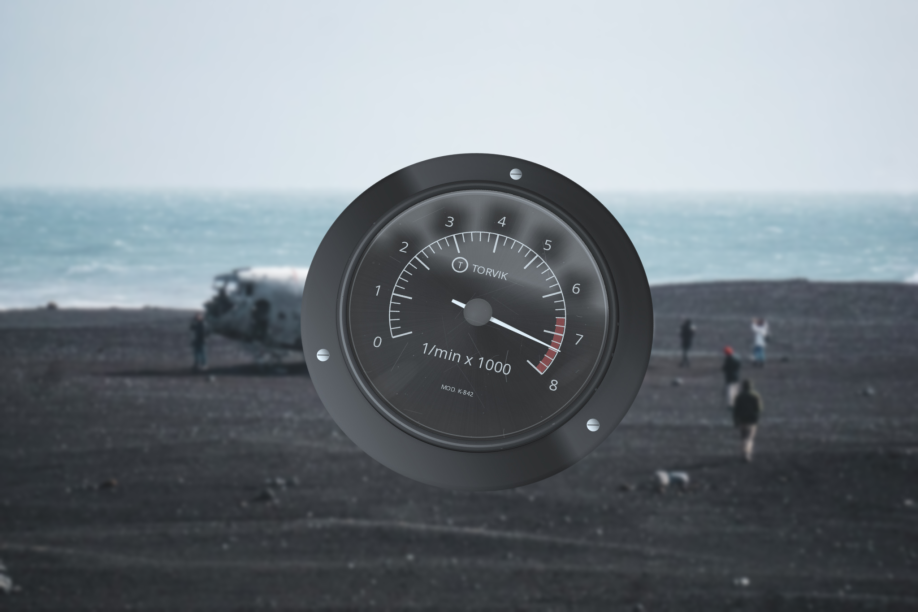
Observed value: 7400 rpm
